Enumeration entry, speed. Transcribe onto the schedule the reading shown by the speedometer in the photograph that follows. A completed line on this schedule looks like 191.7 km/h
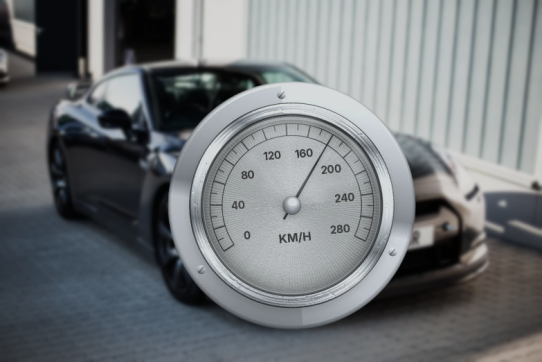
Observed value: 180 km/h
